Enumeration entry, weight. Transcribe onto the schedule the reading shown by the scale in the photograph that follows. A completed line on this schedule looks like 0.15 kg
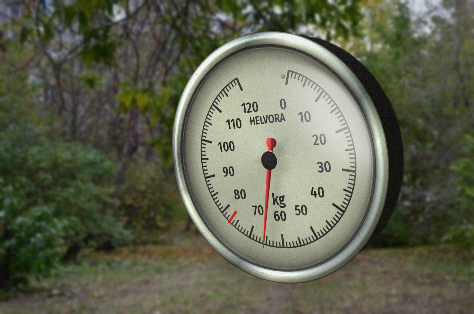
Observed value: 65 kg
